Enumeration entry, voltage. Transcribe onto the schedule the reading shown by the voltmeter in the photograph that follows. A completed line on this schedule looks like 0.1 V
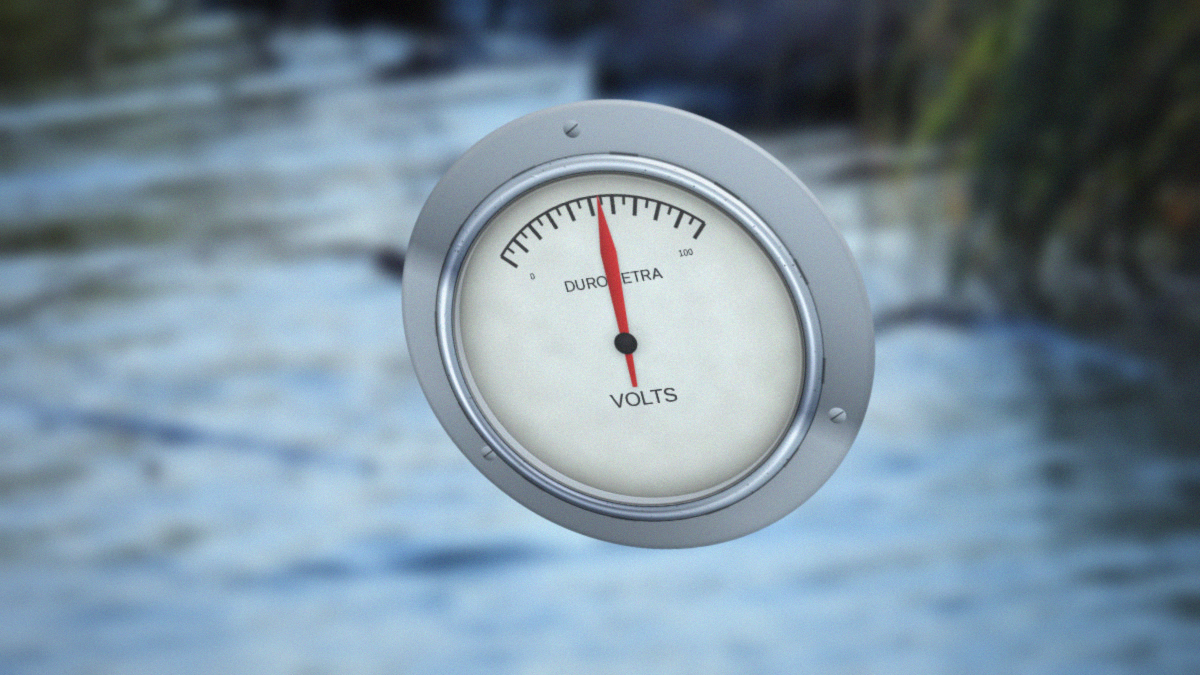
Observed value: 55 V
